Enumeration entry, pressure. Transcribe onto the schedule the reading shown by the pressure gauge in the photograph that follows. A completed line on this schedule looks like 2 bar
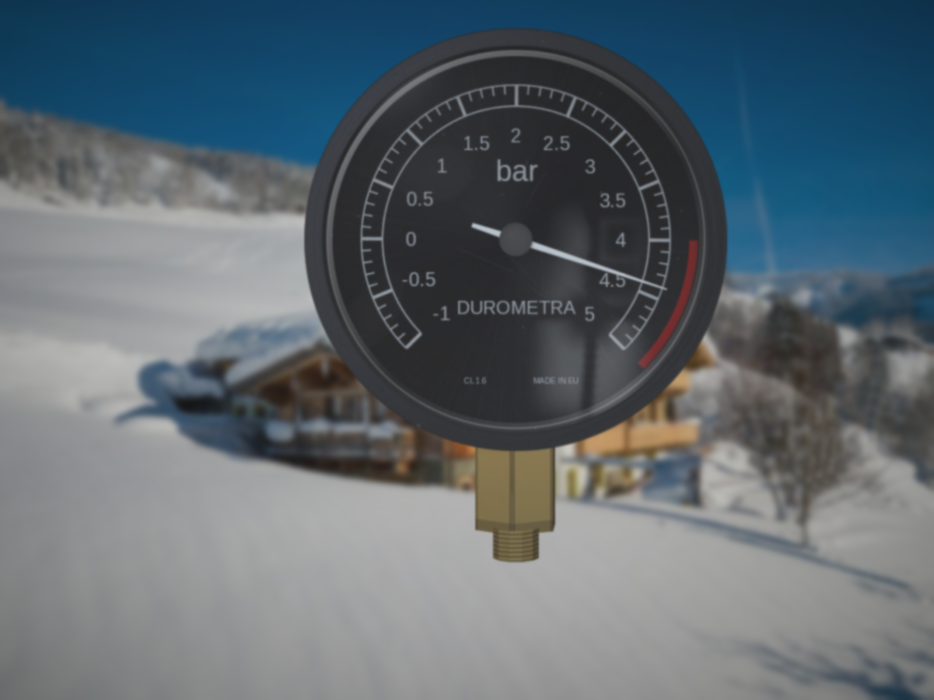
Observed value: 4.4 bar
